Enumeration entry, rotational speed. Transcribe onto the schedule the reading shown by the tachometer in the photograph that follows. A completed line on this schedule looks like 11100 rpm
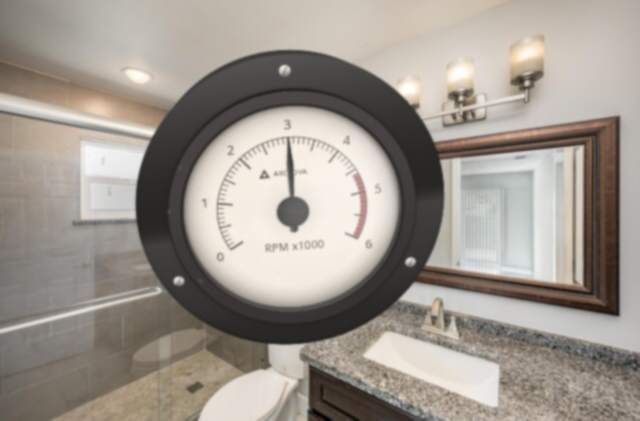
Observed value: 3000 rpm
